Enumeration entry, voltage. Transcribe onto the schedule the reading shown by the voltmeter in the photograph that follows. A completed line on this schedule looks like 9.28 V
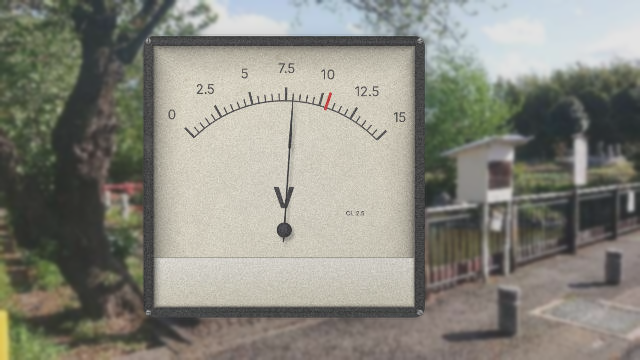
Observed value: 8 V
